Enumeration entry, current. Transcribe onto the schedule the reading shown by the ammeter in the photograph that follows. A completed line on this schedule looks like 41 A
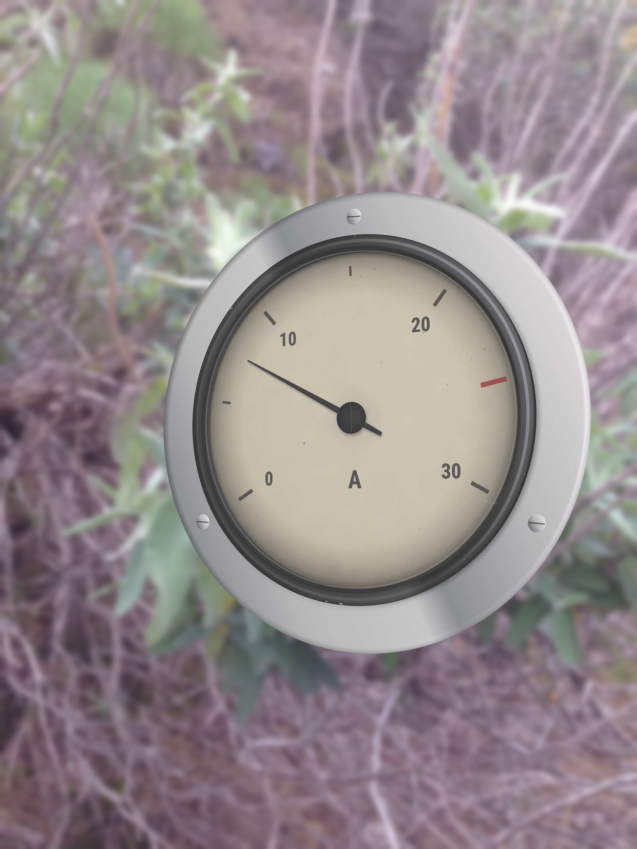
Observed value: 7.5 A
